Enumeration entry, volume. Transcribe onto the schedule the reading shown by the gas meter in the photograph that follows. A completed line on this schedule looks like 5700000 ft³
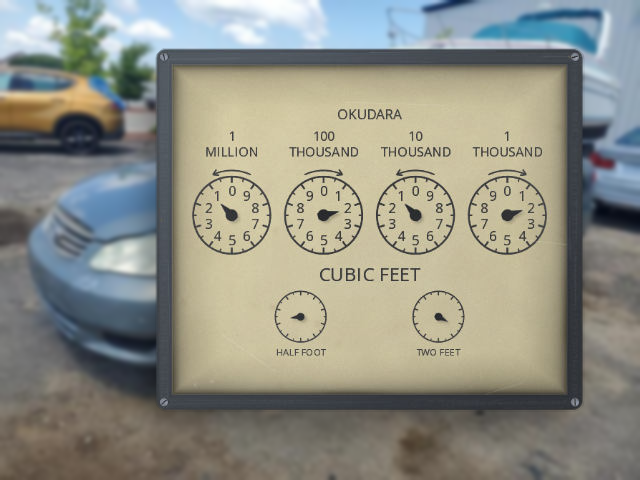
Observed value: 121200 ft³
